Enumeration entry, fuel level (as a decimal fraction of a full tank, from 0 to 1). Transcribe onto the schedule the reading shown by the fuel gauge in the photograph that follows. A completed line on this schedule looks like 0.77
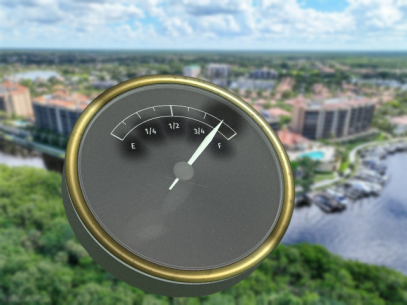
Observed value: 0.875
